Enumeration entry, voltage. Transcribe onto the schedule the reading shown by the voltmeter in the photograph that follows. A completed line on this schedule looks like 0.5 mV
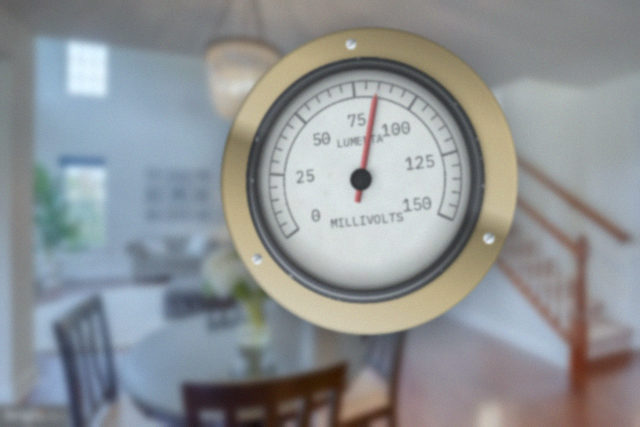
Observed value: 85 mV
